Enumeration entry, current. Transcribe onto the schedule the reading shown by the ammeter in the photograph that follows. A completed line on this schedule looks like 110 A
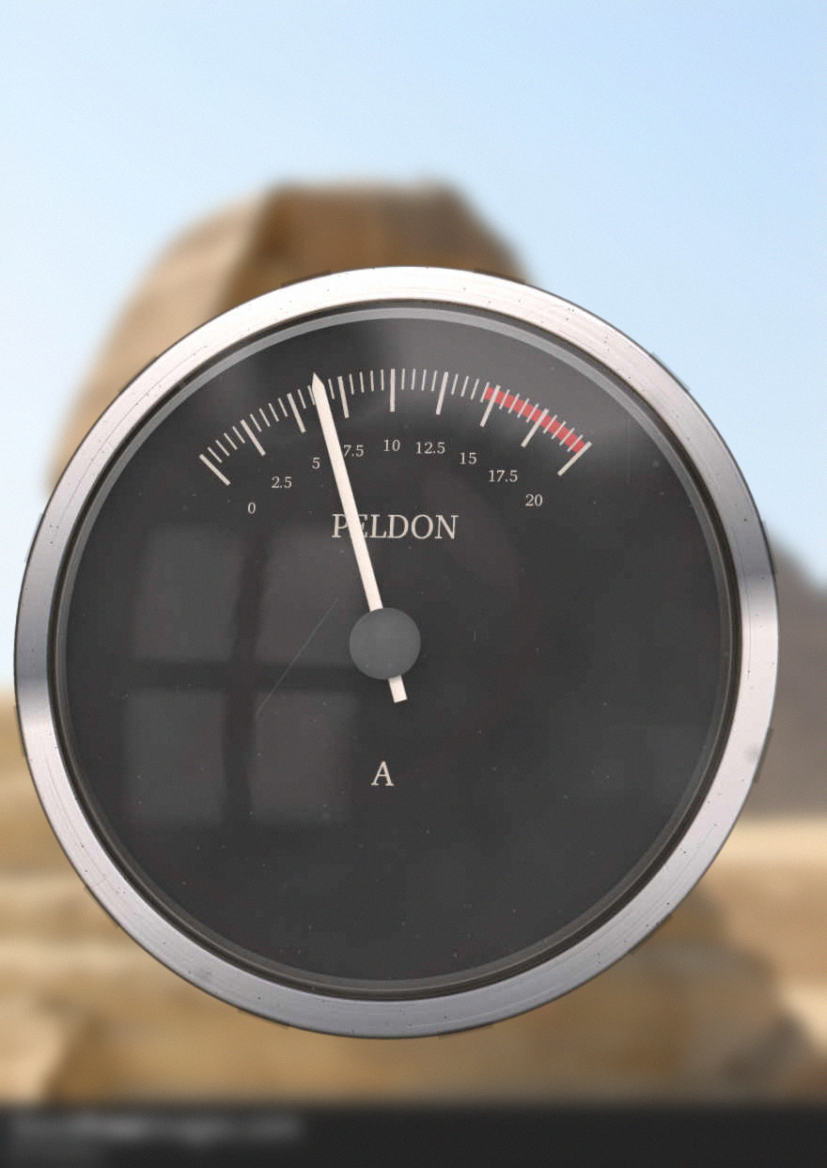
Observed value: 6.5 A
